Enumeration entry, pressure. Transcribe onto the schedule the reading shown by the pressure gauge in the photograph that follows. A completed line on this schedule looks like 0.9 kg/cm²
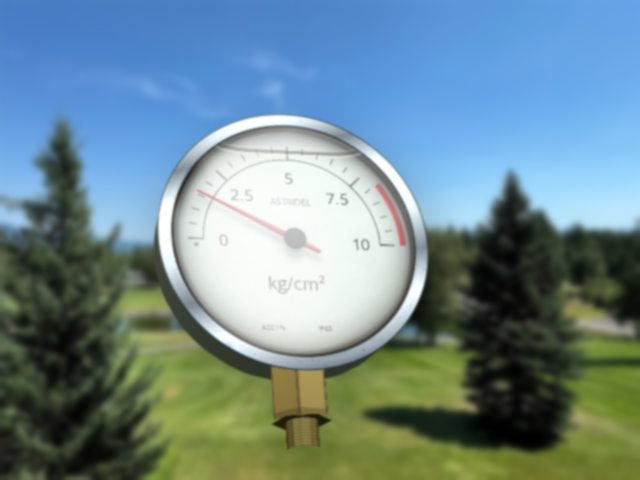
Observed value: 1.5 kg/cm²
